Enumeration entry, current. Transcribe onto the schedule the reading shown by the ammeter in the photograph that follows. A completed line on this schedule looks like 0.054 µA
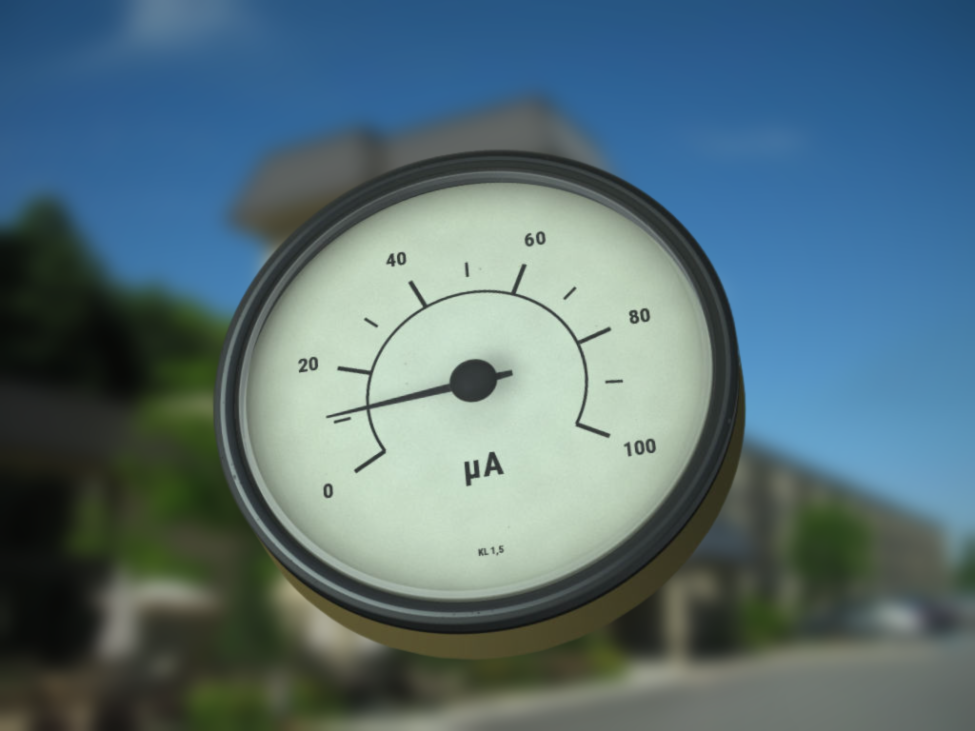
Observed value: 10 µA
